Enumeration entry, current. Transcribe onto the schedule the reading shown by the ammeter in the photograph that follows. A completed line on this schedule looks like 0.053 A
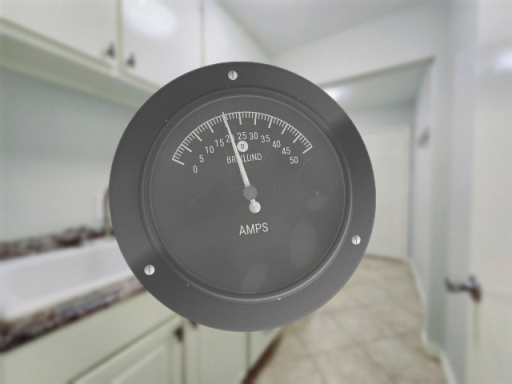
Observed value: 20 A
